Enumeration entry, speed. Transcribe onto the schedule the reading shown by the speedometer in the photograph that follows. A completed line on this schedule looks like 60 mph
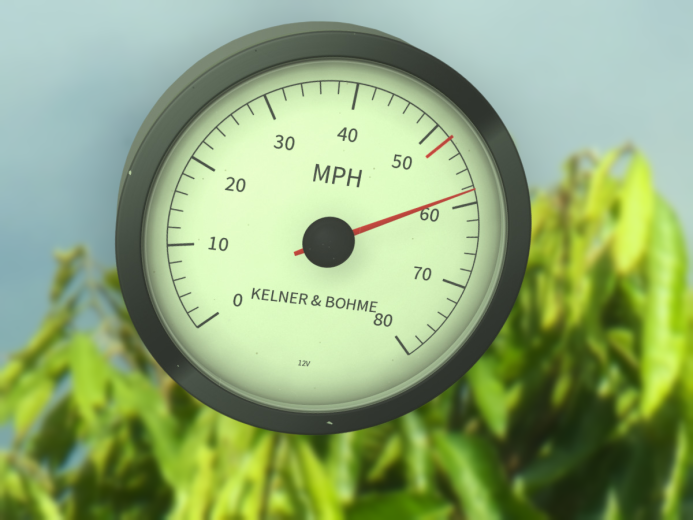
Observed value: 58 mph
